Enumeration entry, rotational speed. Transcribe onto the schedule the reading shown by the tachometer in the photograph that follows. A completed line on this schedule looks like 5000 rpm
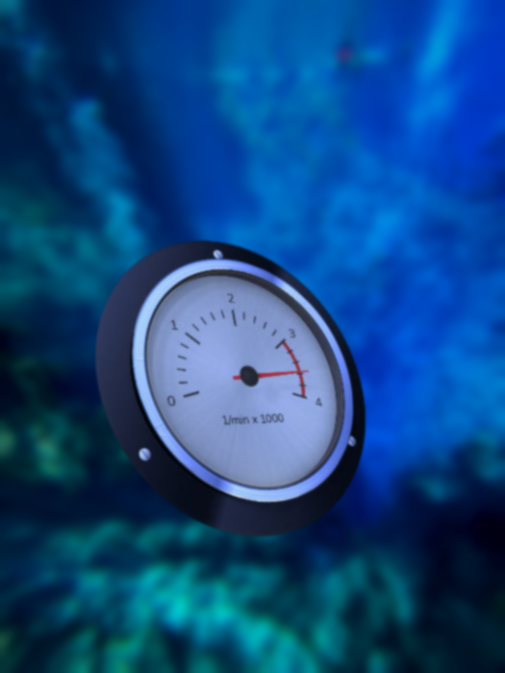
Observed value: 3600 rpm
